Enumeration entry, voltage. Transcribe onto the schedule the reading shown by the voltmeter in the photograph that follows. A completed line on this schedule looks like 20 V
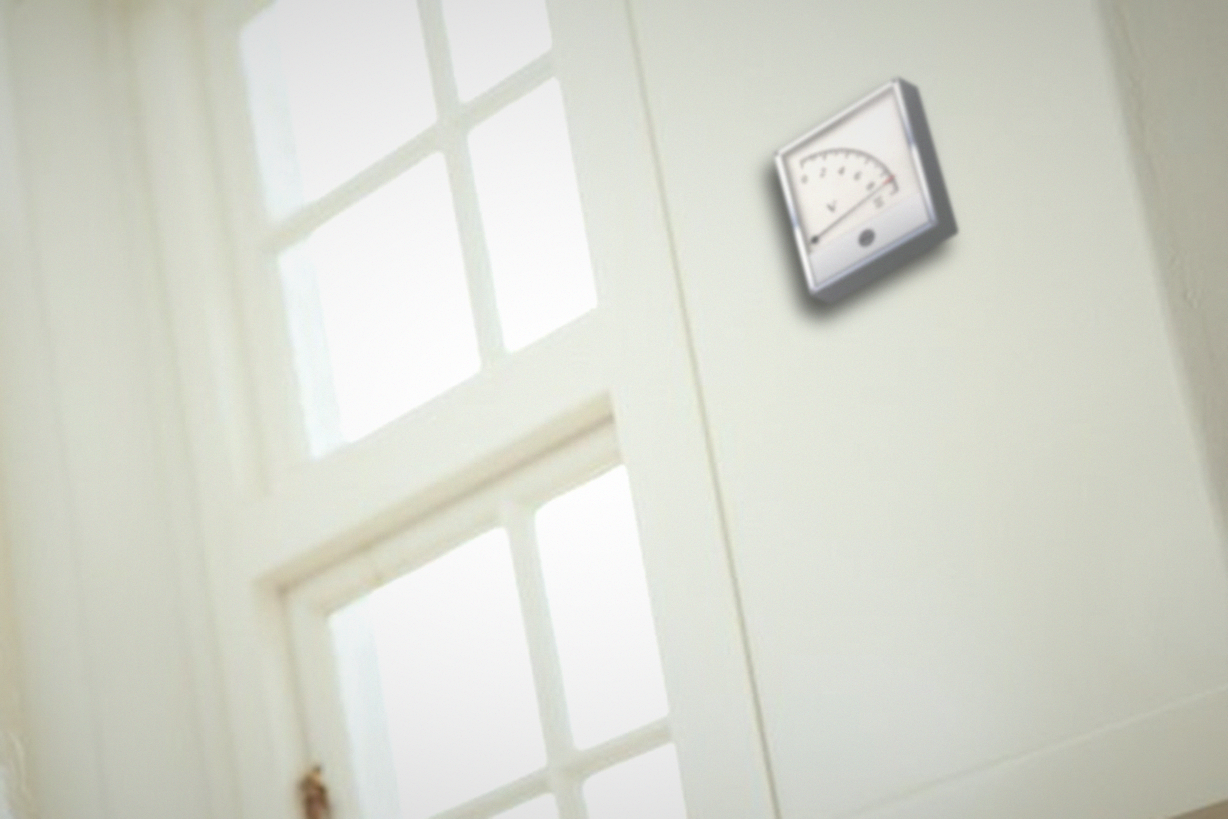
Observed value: 9 V
